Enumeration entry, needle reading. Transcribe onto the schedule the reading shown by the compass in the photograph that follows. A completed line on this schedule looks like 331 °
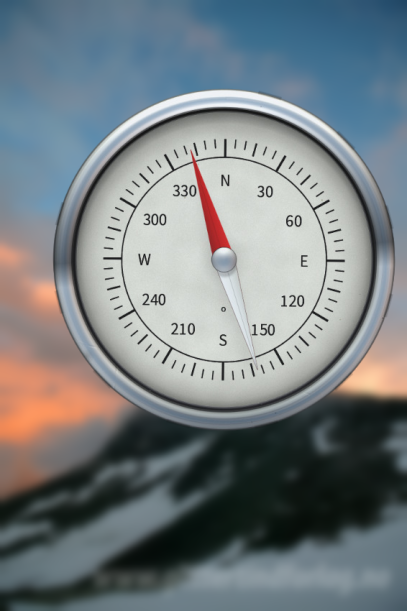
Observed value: 342.5 °
